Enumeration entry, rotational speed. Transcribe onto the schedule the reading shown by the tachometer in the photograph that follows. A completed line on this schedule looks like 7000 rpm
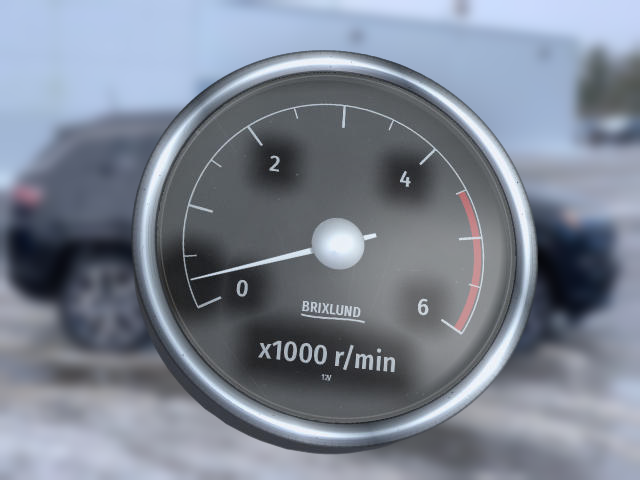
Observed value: 250 rpm
